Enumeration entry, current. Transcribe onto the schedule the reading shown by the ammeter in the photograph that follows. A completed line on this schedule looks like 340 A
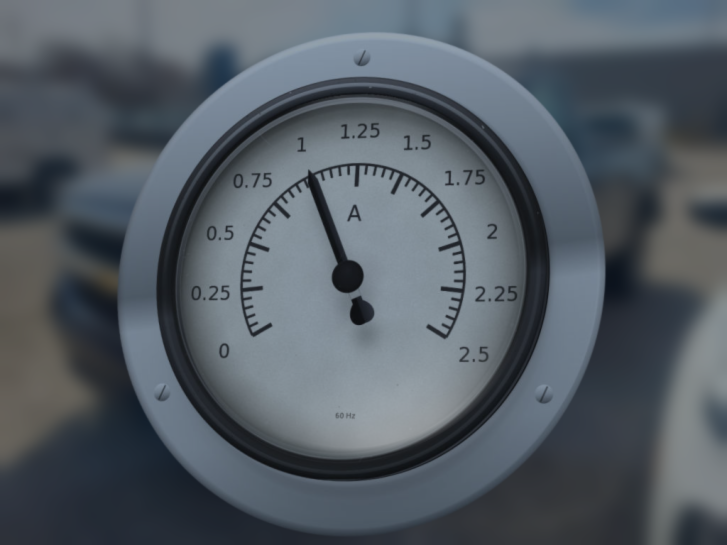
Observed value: 1 A
